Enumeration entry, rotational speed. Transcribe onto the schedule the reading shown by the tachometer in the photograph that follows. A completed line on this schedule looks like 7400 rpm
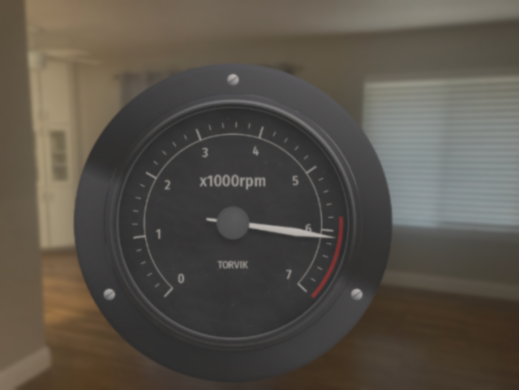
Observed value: 6100 rpm
